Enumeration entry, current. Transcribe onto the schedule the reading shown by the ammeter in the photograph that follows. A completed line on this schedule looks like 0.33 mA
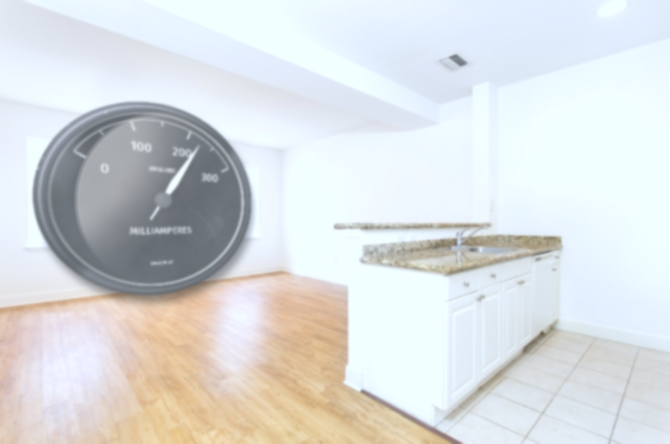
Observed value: 225 mA
